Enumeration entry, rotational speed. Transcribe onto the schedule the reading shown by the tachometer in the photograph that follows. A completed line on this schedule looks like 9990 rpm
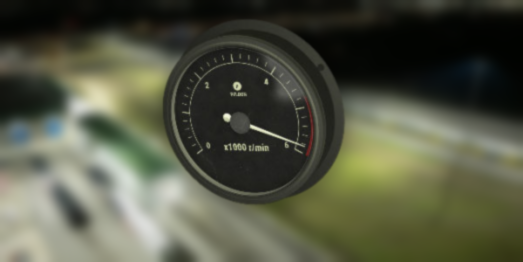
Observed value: 5800 rpm
